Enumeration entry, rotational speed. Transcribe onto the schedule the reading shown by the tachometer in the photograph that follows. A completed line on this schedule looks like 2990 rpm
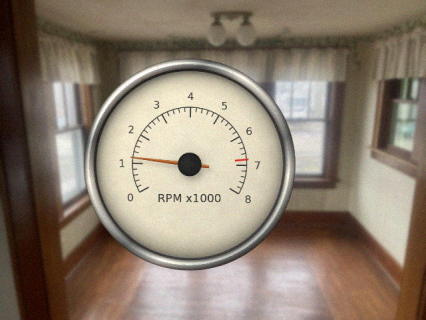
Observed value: 1200 rpm
